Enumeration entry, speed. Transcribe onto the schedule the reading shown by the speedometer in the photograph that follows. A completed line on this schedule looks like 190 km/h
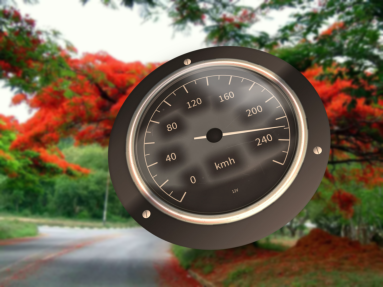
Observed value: 230 km/h
